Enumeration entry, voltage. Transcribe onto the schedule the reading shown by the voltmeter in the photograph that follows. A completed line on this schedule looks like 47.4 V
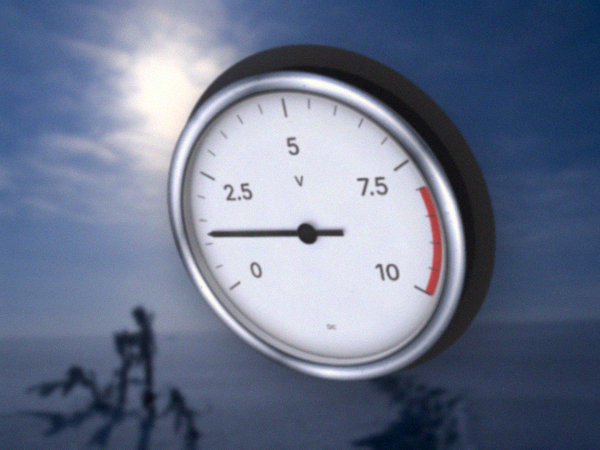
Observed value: 1.25 V
